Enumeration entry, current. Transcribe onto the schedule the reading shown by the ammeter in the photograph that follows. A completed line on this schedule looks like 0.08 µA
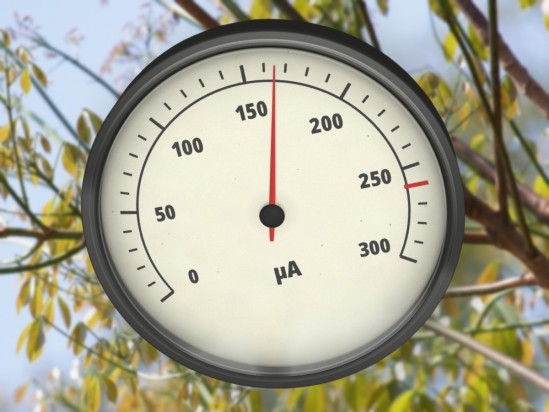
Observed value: 165 µA
